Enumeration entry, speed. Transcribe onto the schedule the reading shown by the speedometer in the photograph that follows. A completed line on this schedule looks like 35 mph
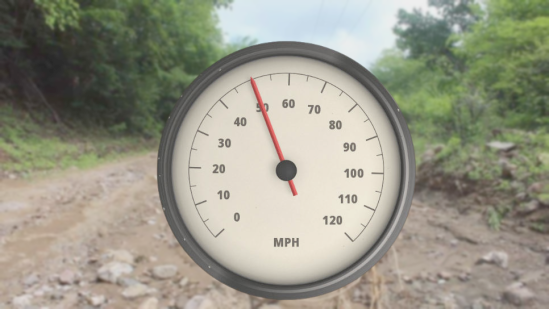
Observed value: 50 mph
